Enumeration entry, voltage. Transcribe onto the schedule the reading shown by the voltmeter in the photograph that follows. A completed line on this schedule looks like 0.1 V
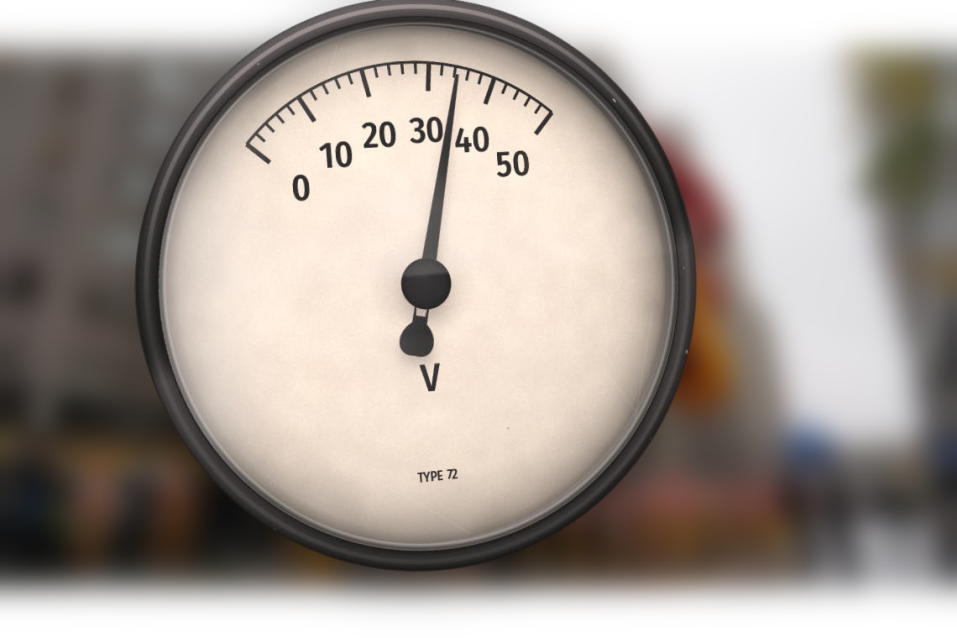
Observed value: 34 V
